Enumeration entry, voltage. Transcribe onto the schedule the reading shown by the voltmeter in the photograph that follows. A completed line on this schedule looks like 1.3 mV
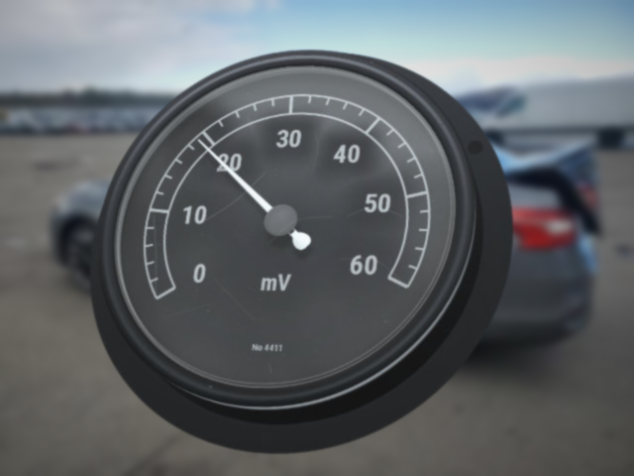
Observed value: 19 mV
